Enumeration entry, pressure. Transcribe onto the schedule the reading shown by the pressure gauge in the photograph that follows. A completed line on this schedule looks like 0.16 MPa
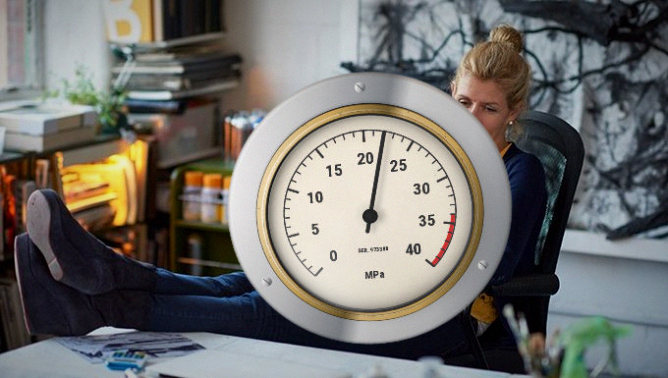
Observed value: 22 MPa
